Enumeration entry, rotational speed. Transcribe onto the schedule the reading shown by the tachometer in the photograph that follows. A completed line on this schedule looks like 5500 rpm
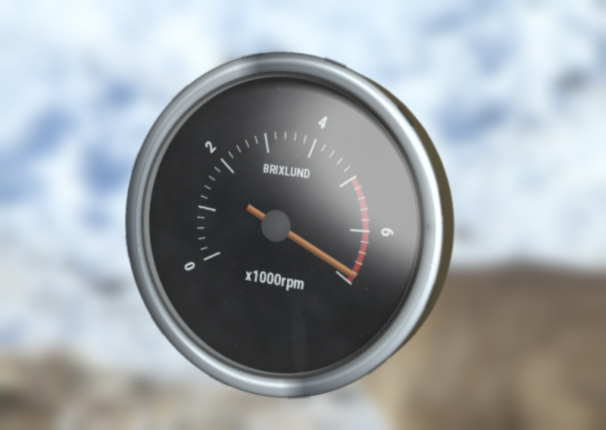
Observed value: 6800 rpm
